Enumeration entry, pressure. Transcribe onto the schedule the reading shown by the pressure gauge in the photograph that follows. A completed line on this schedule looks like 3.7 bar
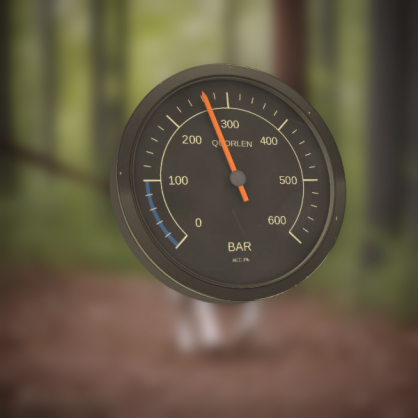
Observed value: 260 bar
